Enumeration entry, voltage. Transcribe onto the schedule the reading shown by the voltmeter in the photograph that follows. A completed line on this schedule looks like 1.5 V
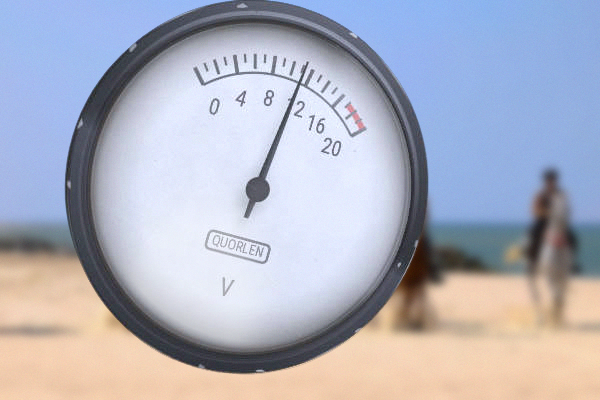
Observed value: 11 V
